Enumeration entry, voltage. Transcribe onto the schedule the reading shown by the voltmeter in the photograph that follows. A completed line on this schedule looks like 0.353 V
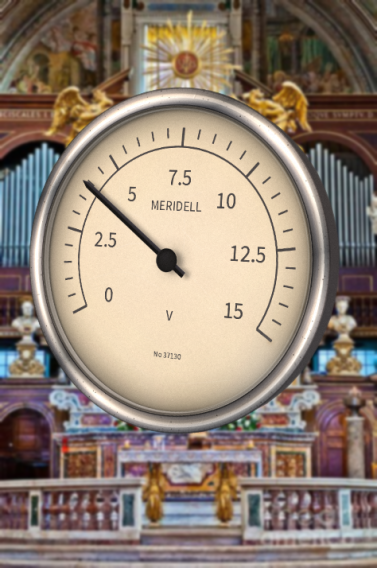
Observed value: 4 V
